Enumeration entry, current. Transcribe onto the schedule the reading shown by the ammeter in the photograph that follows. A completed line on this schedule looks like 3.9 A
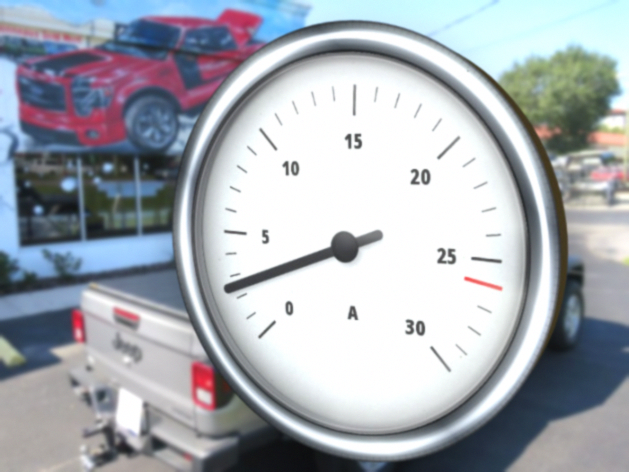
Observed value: 2.5 A
